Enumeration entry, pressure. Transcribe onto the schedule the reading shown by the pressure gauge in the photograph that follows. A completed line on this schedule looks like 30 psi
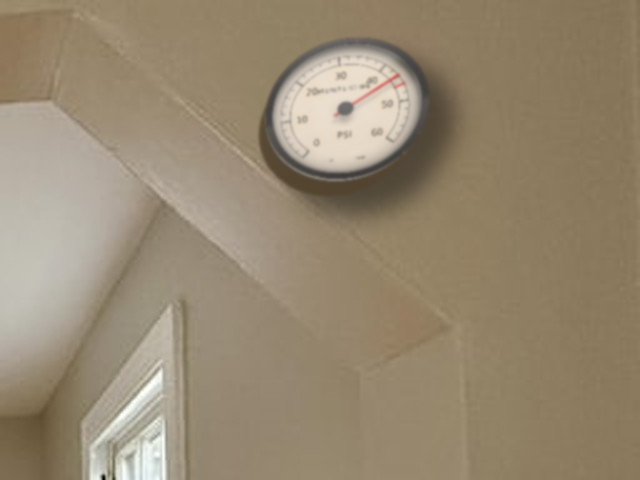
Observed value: 44 psi
